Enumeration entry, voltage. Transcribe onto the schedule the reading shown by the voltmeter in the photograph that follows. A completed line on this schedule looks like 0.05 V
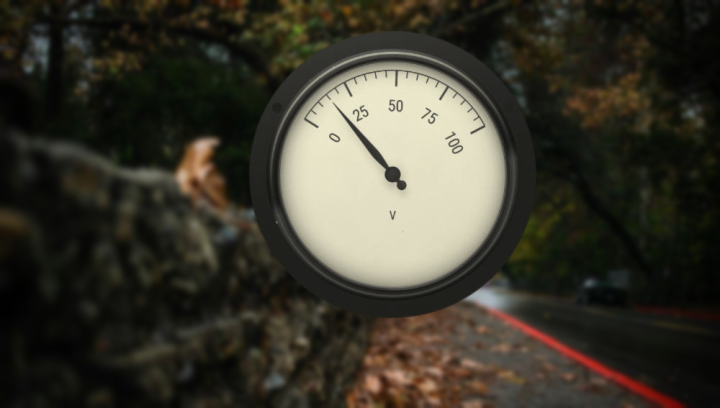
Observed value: 15 V
